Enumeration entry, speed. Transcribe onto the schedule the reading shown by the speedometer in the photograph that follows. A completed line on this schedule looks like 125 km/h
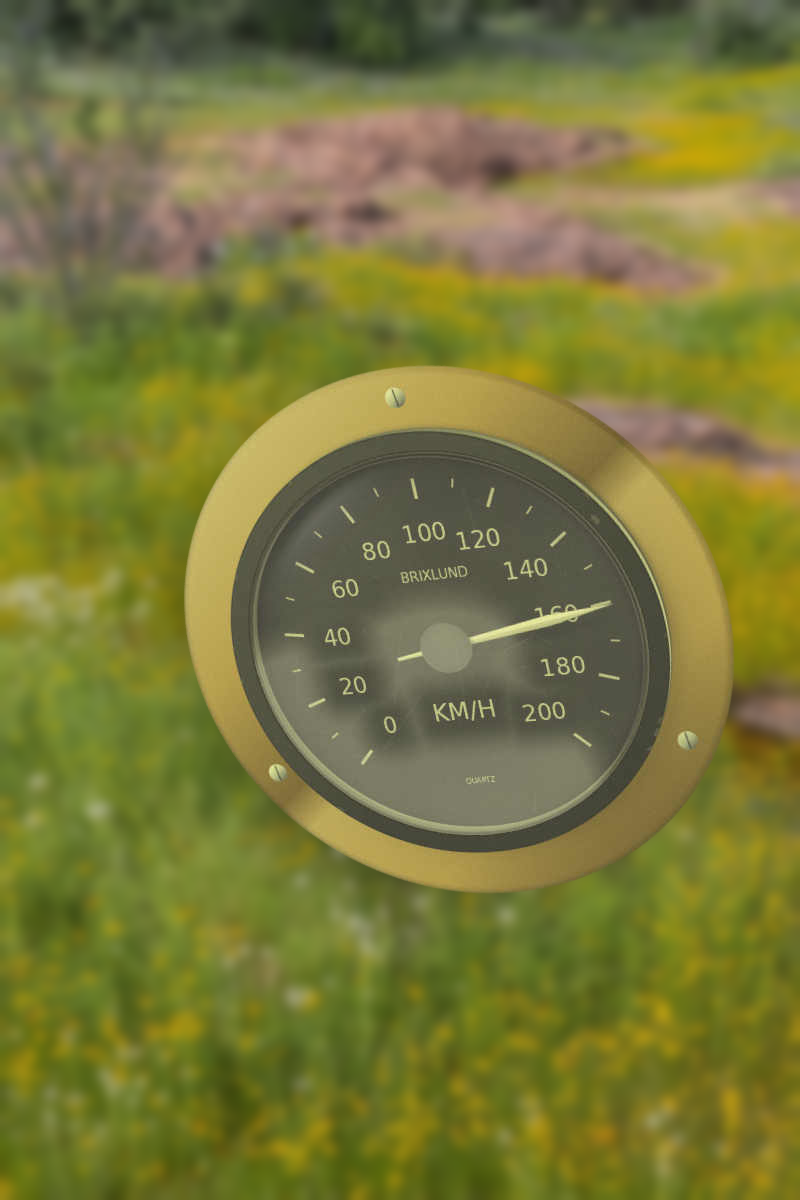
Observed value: 160 km/h
